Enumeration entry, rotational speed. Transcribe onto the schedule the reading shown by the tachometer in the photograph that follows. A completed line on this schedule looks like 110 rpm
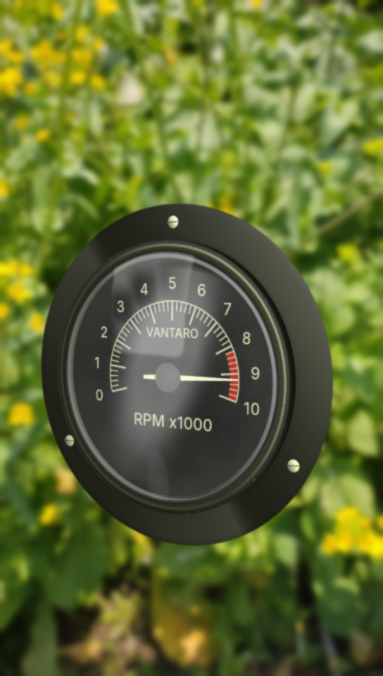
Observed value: 9200 rpm
